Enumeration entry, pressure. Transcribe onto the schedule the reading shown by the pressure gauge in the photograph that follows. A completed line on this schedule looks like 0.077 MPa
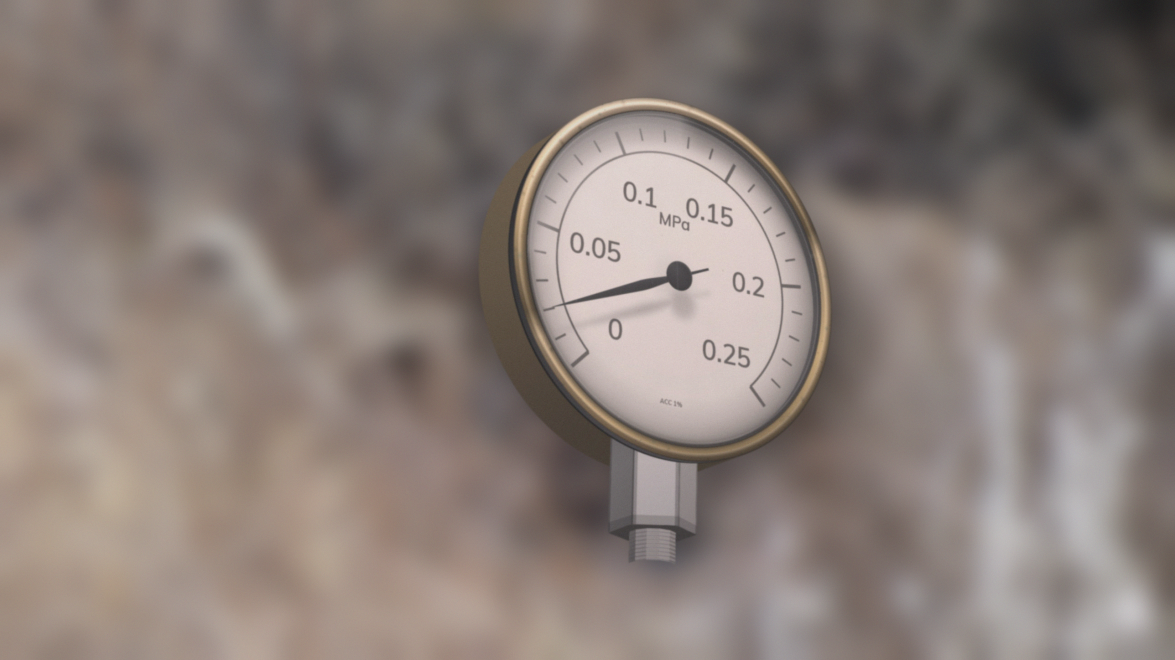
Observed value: 0.02 MPa
